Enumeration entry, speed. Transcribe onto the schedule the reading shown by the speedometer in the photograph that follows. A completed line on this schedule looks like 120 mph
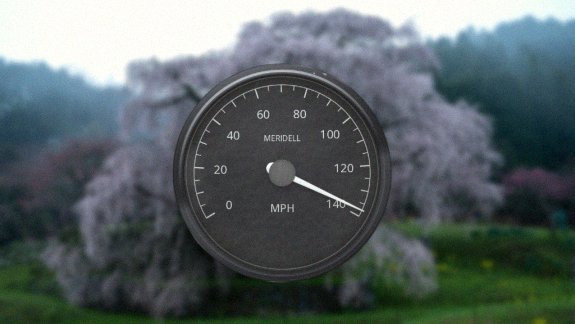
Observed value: 137.5 mph
